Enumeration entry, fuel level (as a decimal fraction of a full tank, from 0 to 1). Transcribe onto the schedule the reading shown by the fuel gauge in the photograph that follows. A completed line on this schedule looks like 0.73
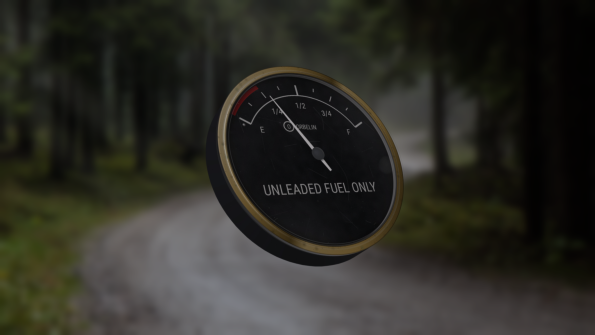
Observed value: 0.25
